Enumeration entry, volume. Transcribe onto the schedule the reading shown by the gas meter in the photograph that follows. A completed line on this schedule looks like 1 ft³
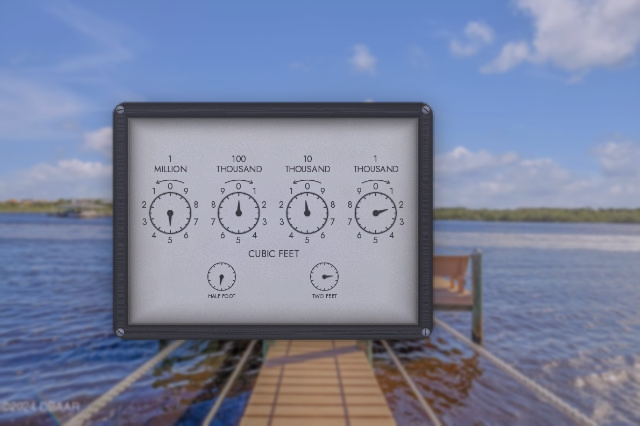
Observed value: 500200 ft³
